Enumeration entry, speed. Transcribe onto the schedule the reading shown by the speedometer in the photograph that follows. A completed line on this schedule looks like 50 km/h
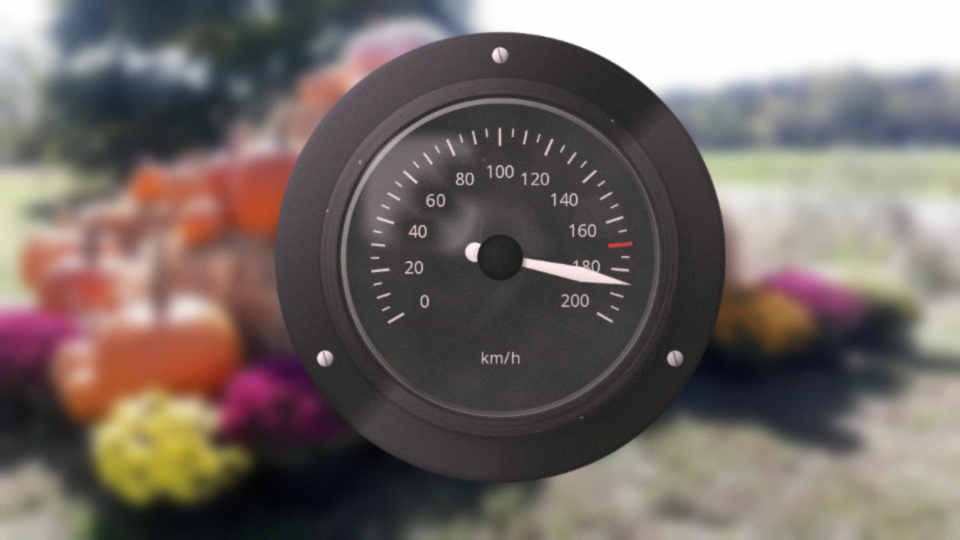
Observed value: 185 km/h
